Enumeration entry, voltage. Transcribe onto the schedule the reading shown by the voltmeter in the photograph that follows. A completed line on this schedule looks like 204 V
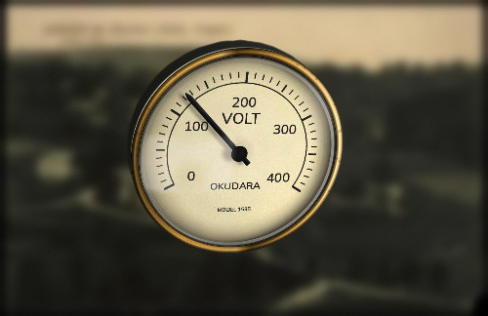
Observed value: 125 V
